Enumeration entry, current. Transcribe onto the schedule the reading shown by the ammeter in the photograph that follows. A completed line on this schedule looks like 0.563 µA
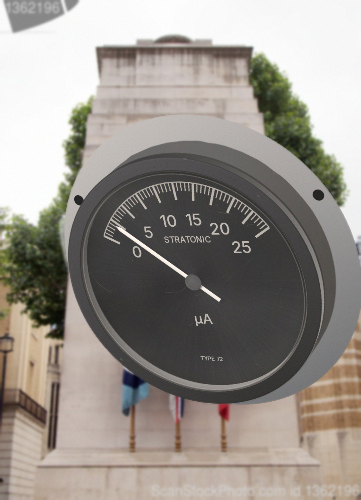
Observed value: 2.5 µA
